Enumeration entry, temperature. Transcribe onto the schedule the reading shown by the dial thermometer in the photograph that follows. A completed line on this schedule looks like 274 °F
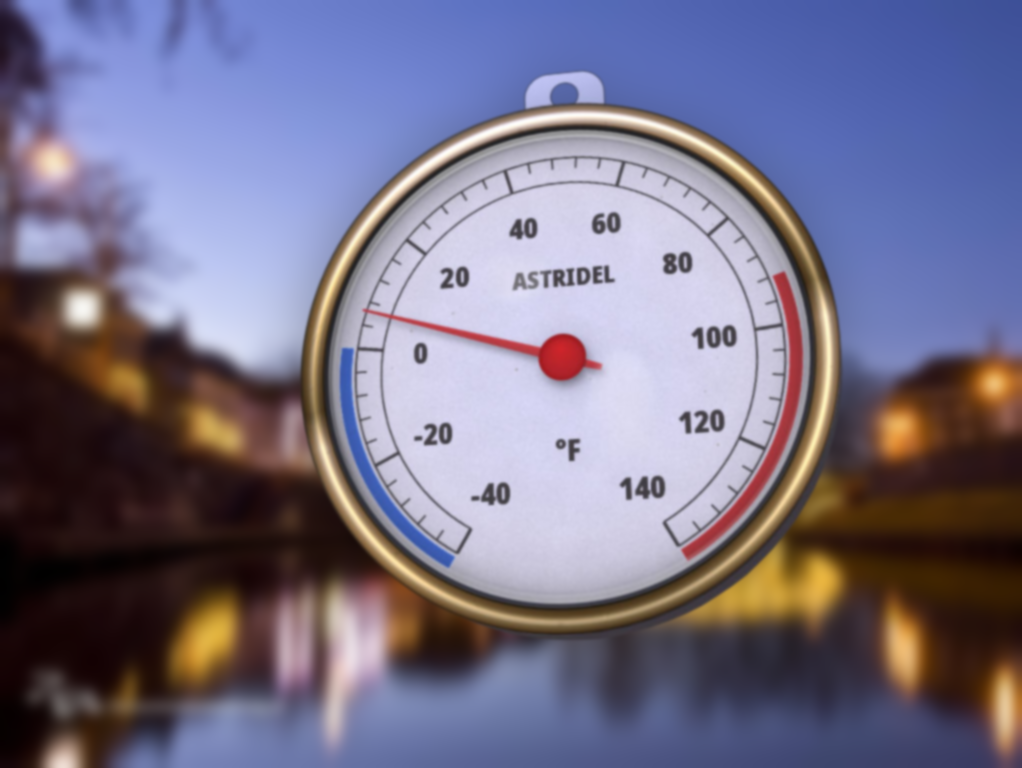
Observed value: 6 °F
